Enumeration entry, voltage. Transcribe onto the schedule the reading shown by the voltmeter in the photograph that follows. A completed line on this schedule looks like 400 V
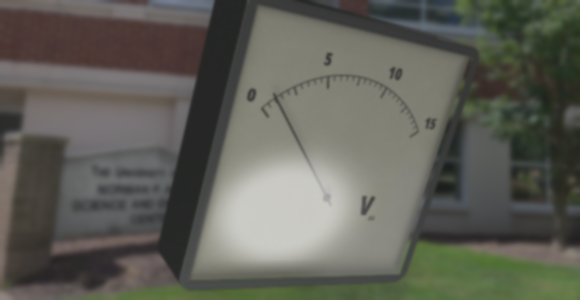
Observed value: 1 V
